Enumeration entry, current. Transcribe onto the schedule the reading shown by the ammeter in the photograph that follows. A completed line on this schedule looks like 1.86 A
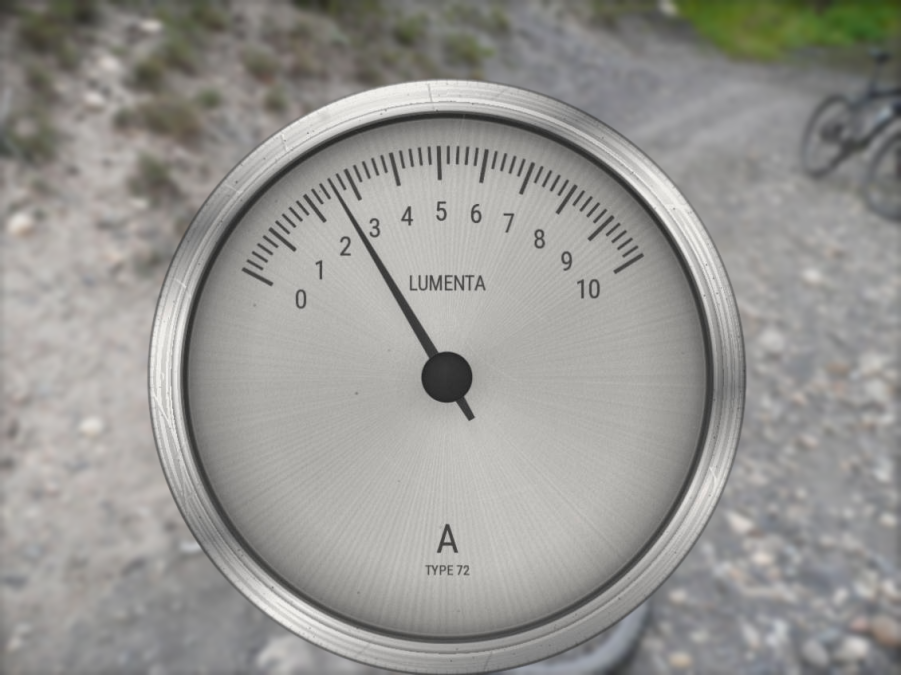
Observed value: 2.6 A
